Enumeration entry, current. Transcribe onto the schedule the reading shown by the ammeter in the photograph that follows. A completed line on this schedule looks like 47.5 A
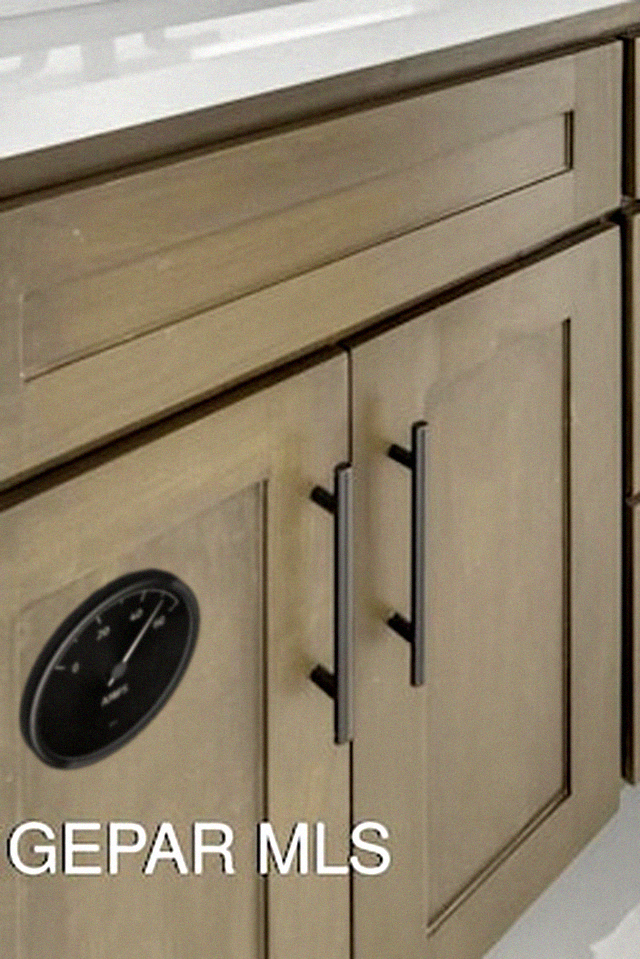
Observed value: 50 A
